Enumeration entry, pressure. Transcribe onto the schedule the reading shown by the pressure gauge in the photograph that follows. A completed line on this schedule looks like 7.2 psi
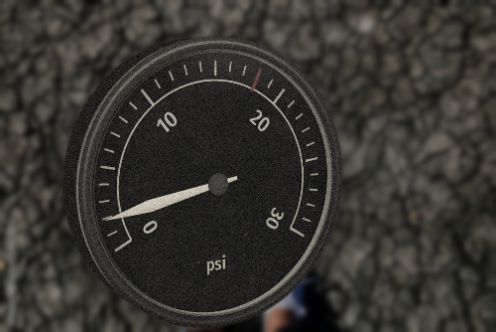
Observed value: 2 psi
